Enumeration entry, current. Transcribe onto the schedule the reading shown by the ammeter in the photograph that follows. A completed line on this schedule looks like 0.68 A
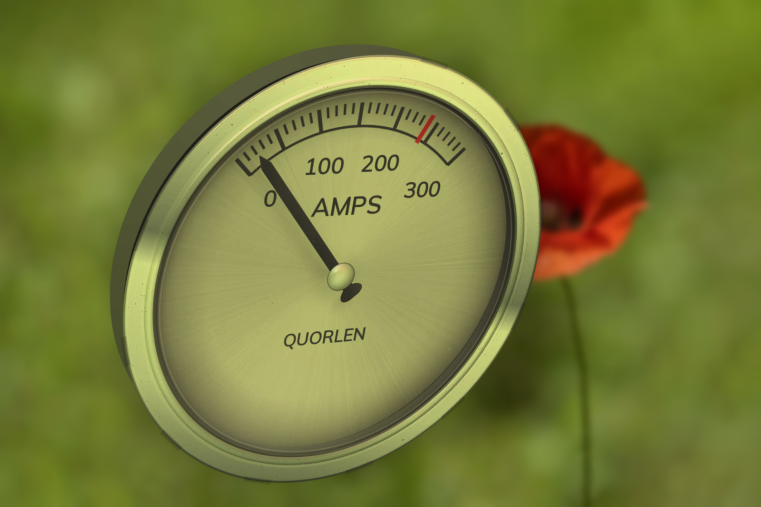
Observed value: 20 A
